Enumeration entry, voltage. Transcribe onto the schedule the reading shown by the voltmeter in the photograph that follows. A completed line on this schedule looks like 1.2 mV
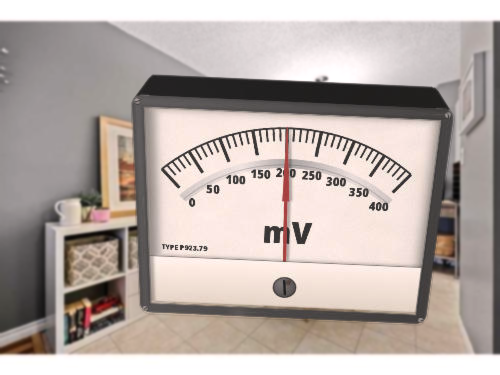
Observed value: 200 mV
